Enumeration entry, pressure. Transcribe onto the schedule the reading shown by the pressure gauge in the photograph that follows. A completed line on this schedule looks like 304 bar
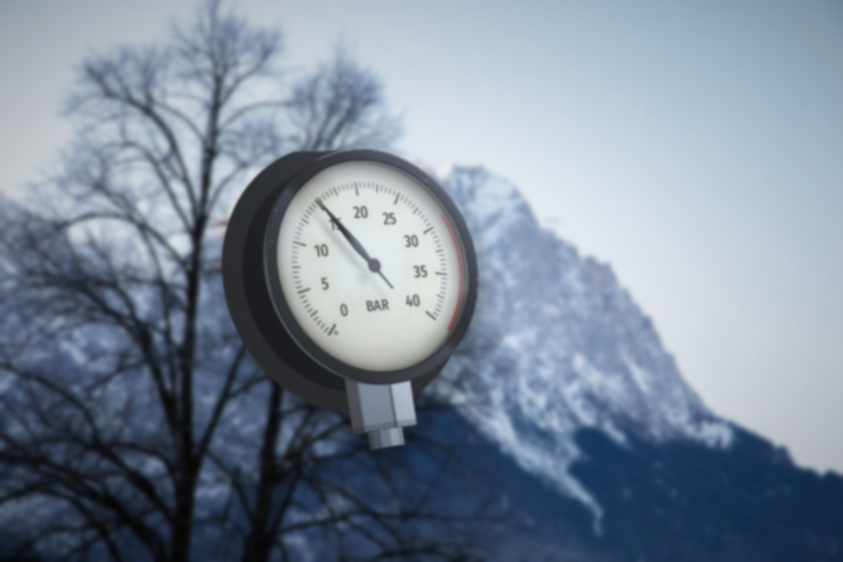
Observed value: 15 bar
